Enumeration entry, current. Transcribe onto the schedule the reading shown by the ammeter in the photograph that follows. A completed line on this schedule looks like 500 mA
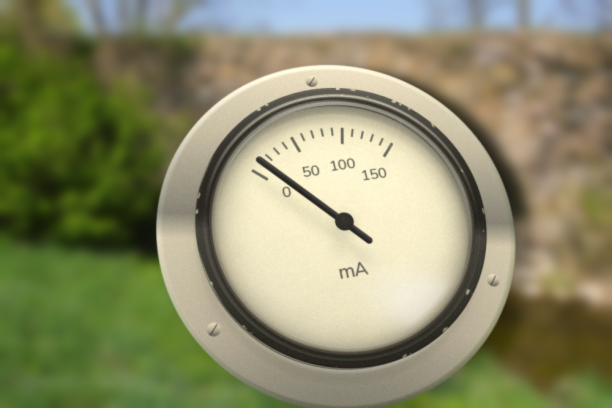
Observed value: 10 mA
